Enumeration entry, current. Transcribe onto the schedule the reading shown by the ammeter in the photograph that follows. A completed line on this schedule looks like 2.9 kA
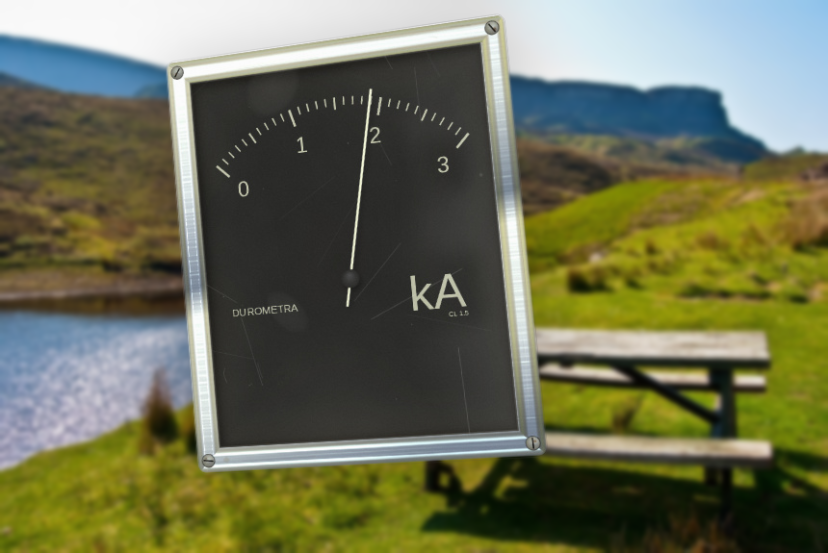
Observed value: 1.9 kA
